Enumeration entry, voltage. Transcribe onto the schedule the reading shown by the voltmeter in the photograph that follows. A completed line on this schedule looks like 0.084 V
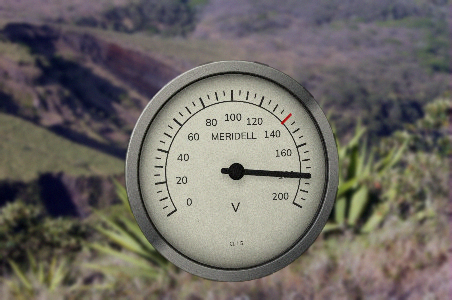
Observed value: 180 V
